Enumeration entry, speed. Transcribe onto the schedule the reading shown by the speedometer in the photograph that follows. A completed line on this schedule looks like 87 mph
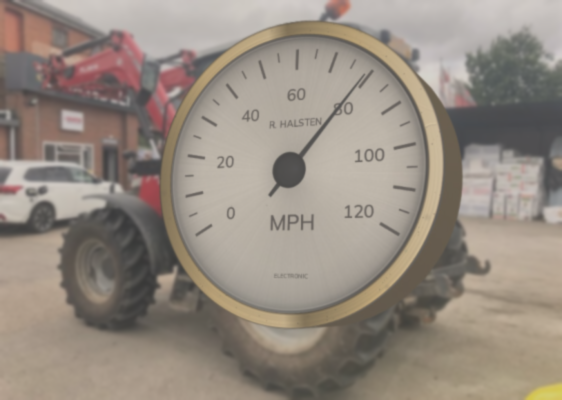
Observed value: 80 mph
